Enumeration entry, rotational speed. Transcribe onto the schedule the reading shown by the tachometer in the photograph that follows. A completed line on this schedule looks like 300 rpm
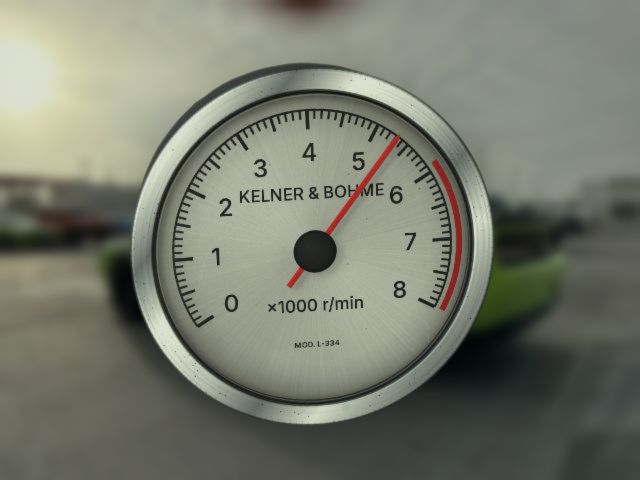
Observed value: 5300 rpm
